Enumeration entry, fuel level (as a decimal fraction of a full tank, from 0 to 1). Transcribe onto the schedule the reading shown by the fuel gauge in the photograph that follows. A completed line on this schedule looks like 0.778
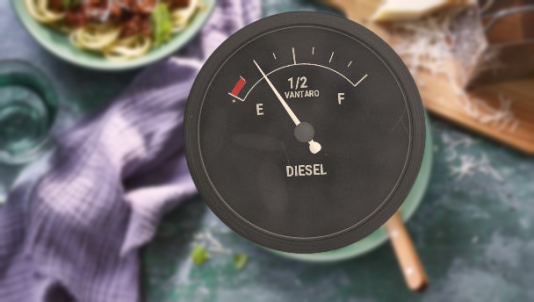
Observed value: 0.25
